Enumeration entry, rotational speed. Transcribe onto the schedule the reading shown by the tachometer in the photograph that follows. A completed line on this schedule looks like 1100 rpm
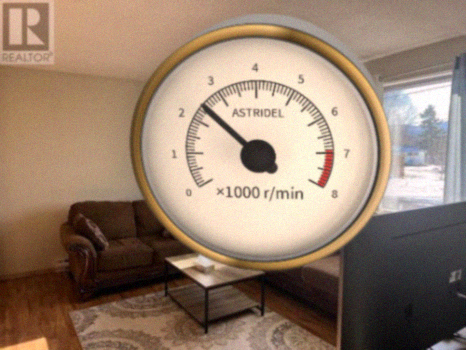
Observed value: 2500 rpm
